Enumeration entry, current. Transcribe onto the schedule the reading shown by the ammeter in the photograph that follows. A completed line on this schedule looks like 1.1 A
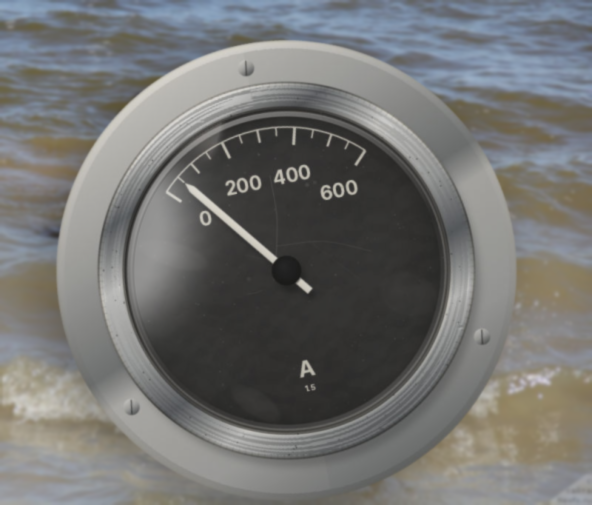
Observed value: 50 A
